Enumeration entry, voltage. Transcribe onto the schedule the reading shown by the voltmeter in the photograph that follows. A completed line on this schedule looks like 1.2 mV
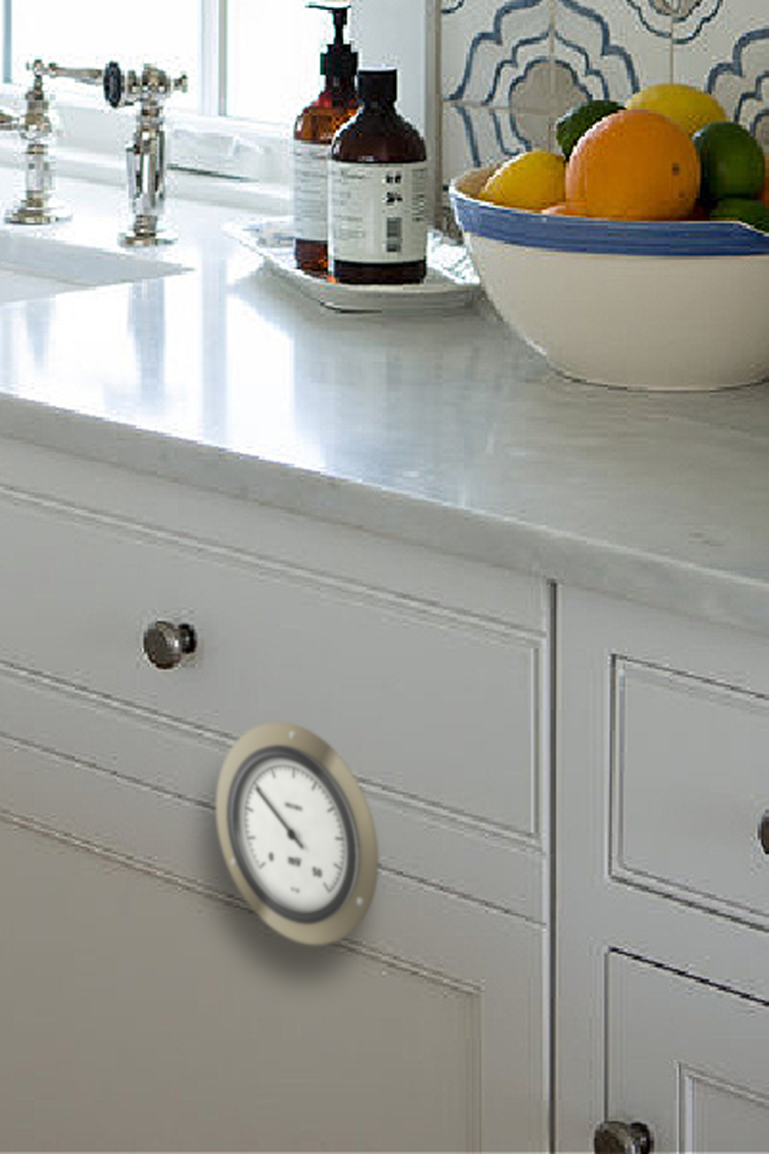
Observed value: 15 mV
